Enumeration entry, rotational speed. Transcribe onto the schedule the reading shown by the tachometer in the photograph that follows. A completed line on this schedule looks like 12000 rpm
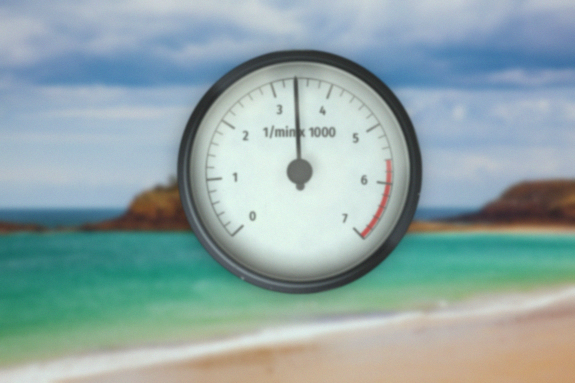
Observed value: 3400 rpm
